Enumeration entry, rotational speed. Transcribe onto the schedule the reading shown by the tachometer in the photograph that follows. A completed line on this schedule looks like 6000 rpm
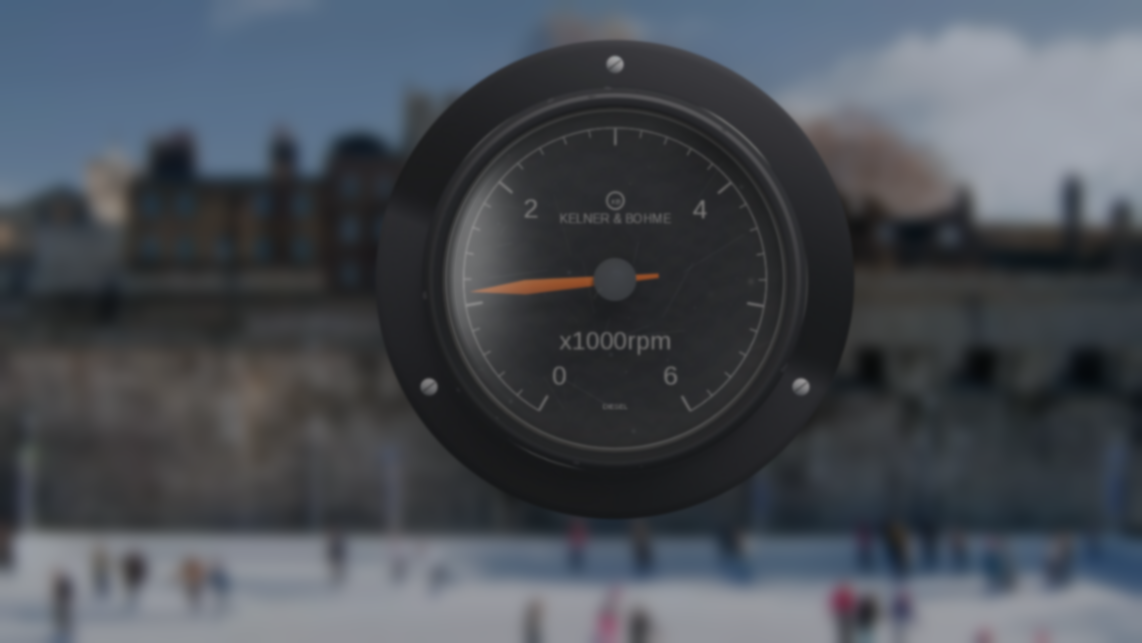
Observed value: 1100 rpm
